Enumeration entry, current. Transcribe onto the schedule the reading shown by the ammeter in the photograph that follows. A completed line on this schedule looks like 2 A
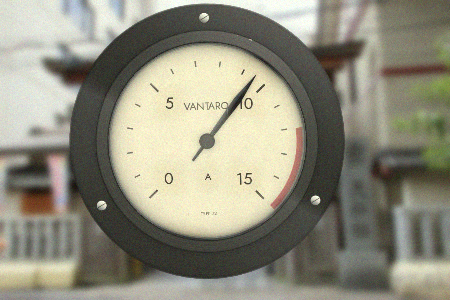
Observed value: 9.5 A
